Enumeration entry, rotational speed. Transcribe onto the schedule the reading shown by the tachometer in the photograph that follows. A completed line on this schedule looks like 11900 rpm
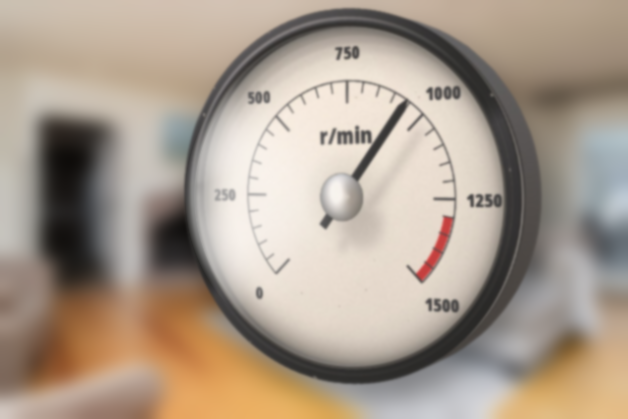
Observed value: 950 rpm
